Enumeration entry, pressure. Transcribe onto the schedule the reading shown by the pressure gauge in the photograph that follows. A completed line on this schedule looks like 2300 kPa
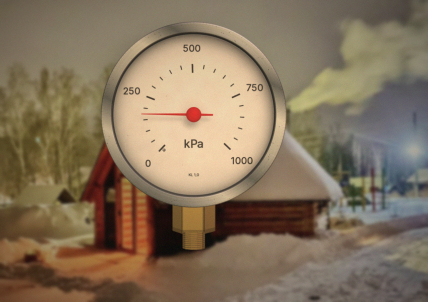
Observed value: 175 kPa
